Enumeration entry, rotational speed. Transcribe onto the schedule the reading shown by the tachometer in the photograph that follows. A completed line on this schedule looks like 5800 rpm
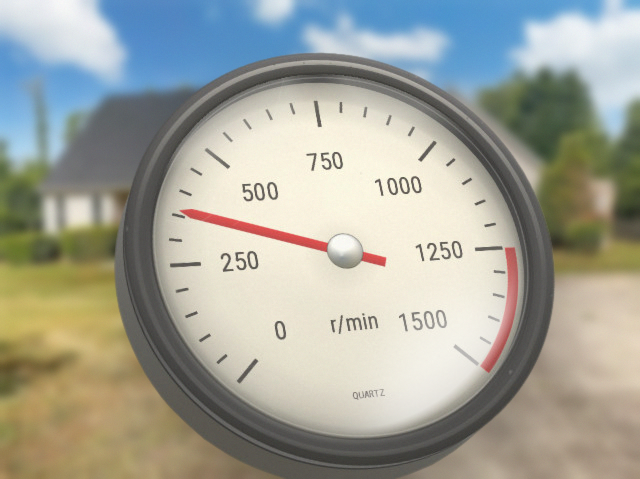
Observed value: 350 rpm
